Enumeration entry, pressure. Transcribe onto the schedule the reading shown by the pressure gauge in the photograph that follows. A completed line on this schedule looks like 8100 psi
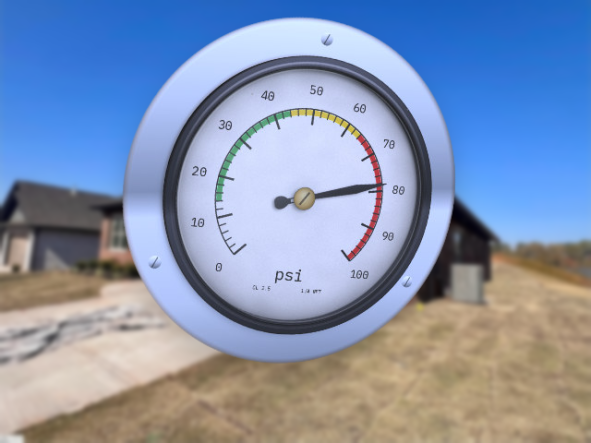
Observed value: 78 psi
